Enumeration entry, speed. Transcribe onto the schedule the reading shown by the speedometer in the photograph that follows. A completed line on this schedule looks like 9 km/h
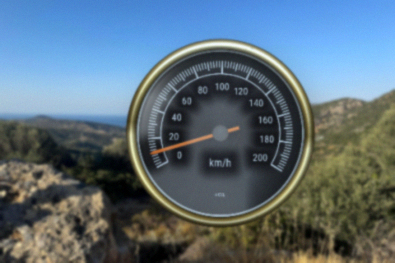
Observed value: 10 km/h
